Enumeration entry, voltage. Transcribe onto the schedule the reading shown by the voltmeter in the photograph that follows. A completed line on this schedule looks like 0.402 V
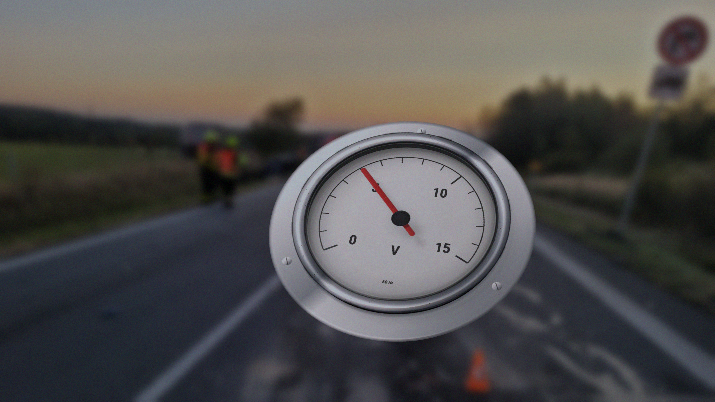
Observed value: 5 V
